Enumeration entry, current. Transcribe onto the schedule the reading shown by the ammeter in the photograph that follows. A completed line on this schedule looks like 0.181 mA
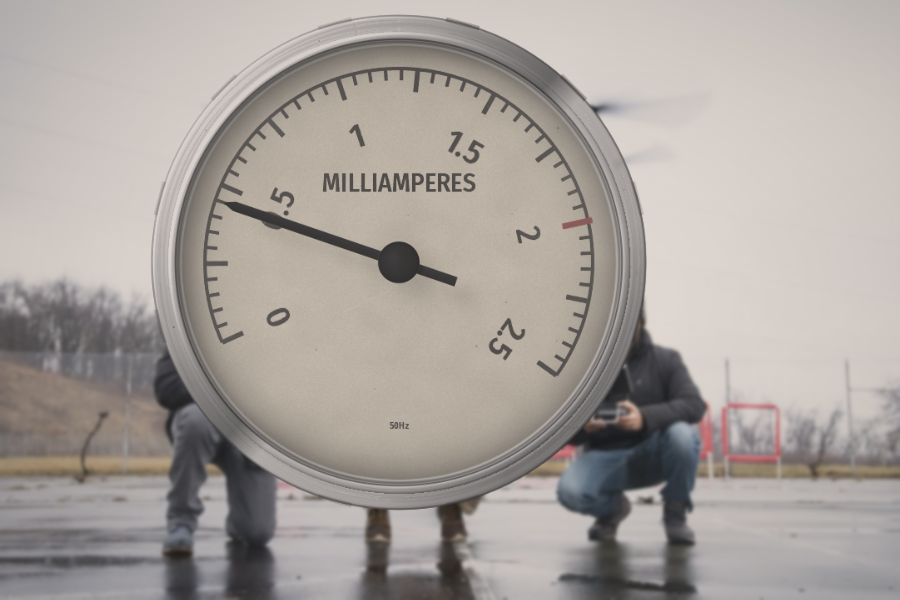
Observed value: 0.45 mA
